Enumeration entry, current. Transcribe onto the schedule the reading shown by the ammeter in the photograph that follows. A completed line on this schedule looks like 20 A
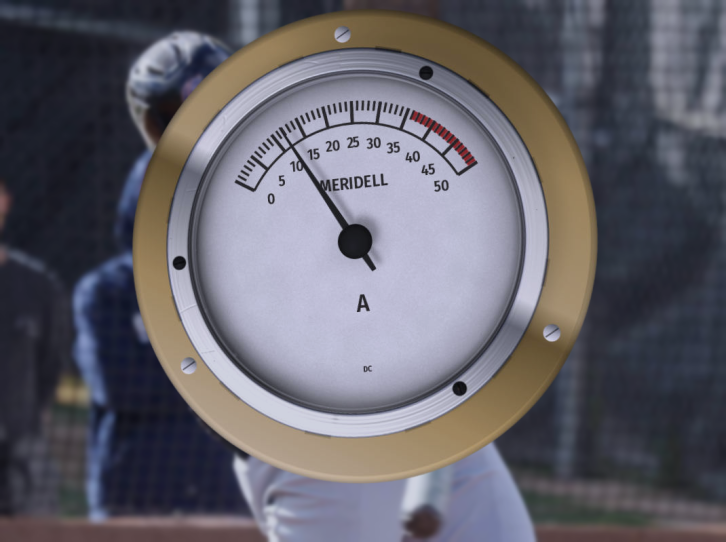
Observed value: 12 A
